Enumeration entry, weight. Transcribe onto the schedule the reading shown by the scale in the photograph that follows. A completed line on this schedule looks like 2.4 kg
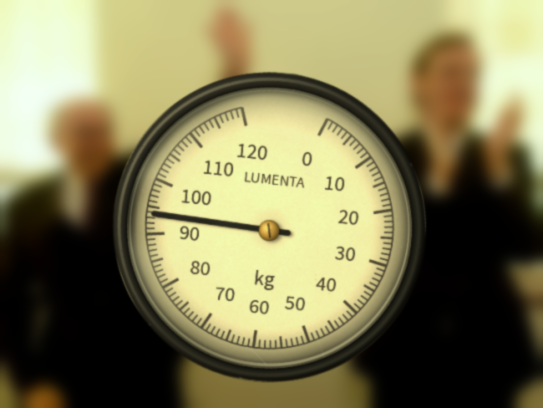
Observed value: 94 kg
